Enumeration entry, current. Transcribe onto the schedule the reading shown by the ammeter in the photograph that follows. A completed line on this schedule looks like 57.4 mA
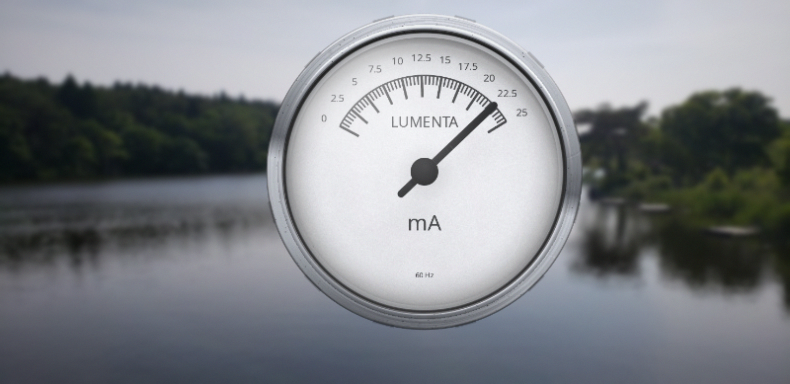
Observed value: 22.5 mA
